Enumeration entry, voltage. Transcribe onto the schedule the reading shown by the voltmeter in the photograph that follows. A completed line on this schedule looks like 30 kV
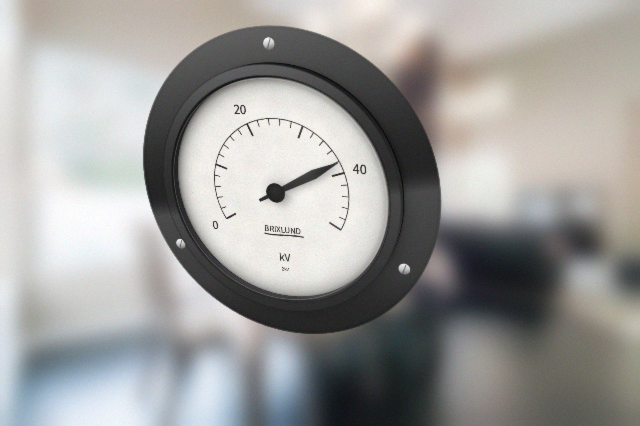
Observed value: 38 kV
